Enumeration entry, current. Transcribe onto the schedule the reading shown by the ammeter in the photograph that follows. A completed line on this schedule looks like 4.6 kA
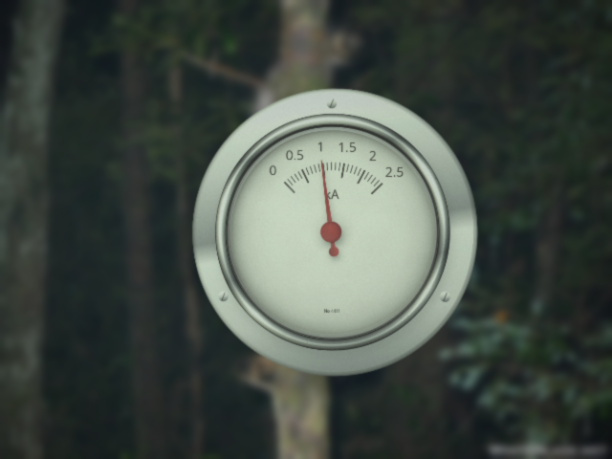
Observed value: 1 kA
